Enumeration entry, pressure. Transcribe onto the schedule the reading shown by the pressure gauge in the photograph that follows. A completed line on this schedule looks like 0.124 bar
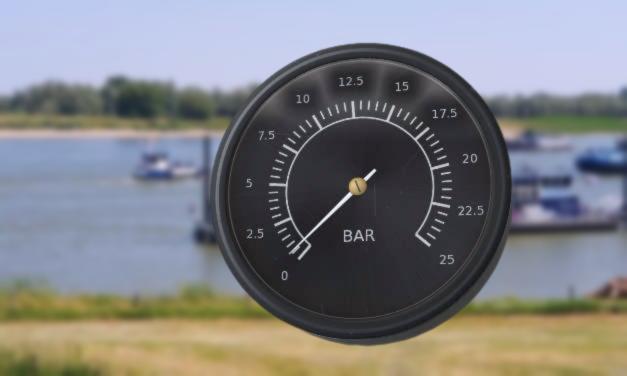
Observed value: 0.5 bar
